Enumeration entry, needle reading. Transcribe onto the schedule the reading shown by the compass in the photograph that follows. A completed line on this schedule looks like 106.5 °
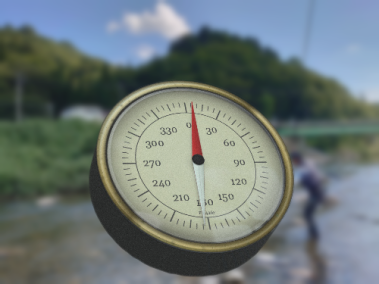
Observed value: 5 °
